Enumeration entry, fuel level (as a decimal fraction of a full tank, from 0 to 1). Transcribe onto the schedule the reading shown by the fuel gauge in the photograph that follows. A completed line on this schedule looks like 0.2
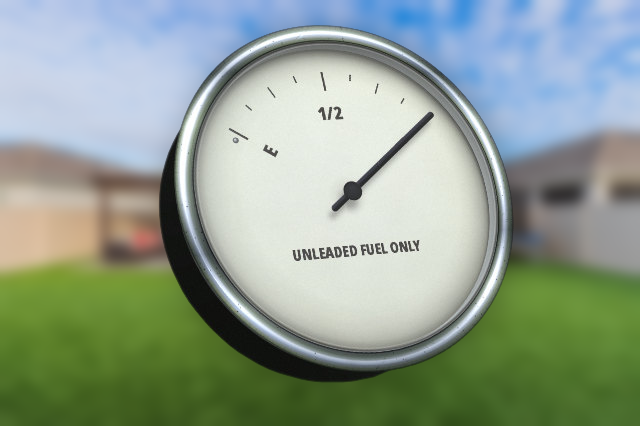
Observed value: 1
